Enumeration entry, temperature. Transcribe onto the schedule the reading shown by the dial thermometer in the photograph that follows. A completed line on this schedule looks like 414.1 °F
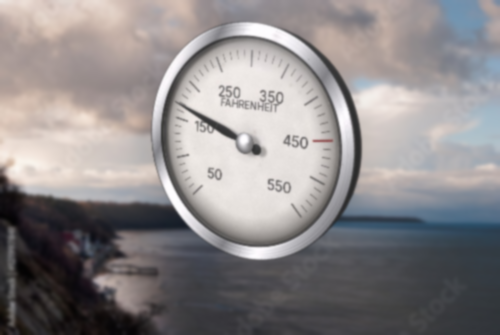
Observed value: 170 °F
